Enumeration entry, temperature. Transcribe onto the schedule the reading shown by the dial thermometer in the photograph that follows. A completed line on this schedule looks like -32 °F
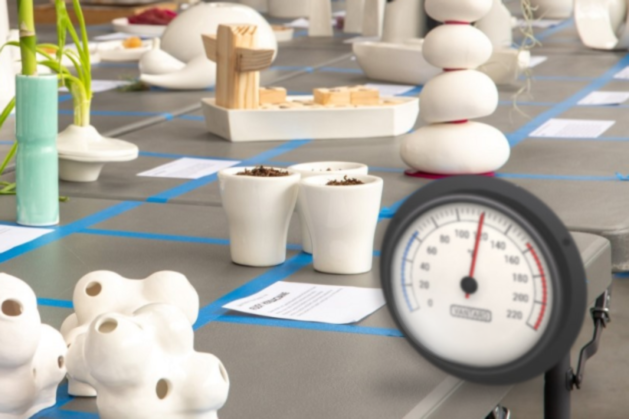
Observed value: 120 °F
